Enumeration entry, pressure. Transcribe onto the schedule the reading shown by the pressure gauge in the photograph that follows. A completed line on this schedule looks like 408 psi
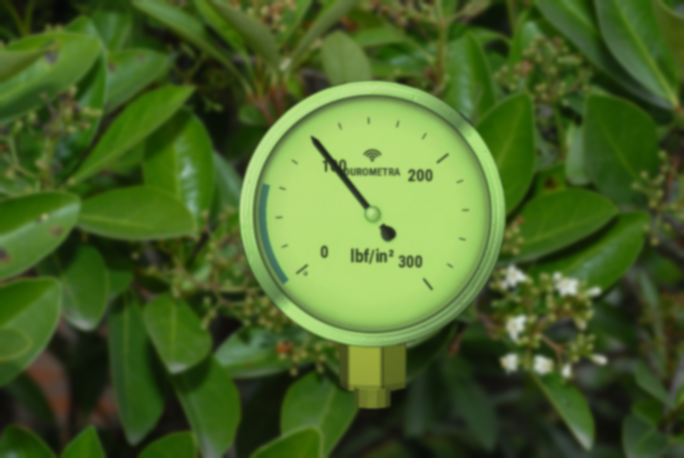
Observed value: 100 psi
